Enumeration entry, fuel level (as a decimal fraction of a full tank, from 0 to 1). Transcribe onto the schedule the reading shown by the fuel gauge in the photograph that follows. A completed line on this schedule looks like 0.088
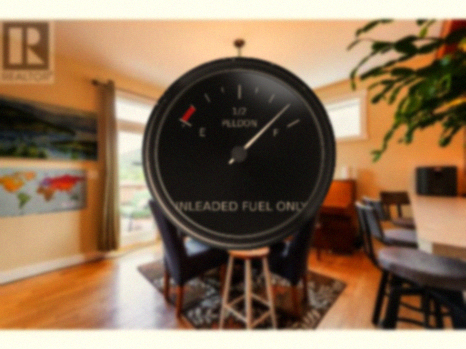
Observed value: 0.875
